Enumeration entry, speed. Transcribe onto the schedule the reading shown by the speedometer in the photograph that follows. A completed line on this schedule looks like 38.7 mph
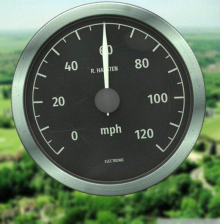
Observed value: 60 mph
